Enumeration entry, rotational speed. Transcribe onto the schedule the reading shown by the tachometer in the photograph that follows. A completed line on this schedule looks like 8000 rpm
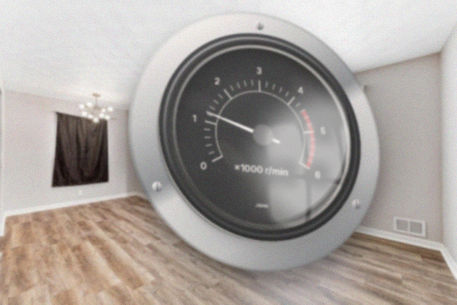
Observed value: 1200 rpm
